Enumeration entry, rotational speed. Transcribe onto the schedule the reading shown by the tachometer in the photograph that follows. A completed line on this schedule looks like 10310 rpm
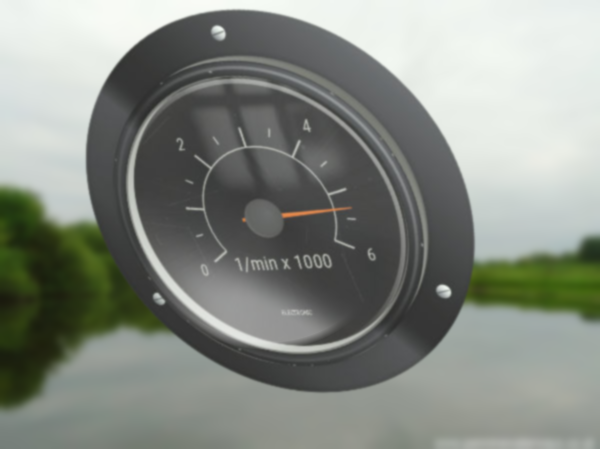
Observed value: 5250 rpm
